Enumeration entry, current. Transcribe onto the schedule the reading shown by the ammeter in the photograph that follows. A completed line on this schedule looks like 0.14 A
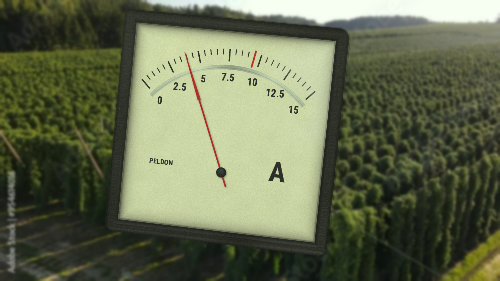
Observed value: 4 A
